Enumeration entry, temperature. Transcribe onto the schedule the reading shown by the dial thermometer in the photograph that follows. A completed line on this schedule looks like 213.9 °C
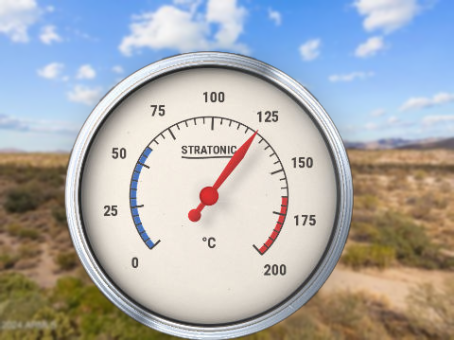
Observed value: 125 °C
